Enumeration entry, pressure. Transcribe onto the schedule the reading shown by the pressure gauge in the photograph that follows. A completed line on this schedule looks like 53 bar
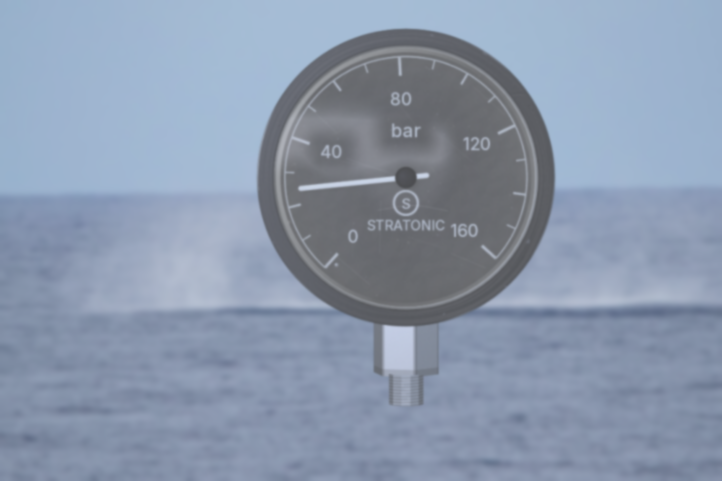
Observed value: 25 bar
